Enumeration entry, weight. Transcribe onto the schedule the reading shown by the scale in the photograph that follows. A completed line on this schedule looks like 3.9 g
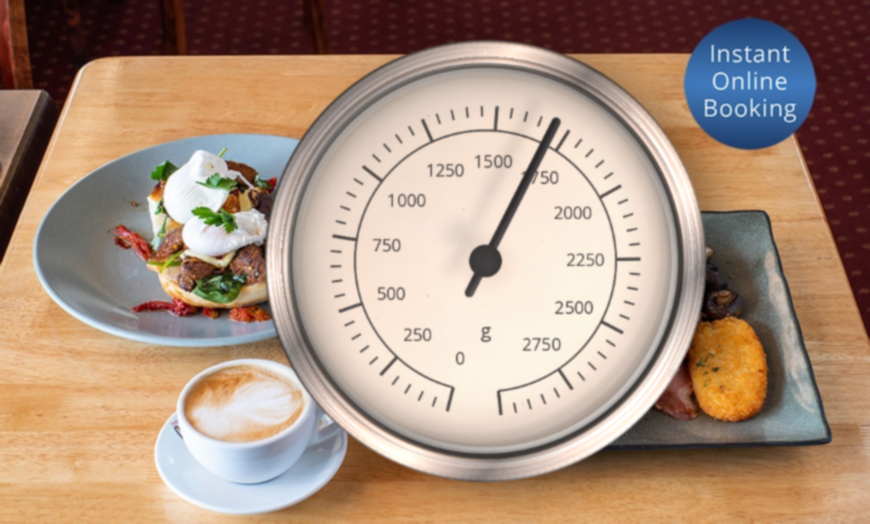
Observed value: 1700 g
